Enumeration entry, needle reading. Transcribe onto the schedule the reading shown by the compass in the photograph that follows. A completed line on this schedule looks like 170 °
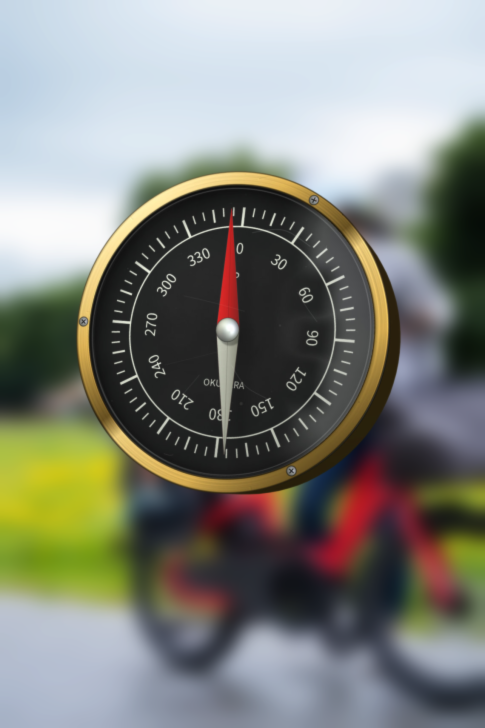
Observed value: 355 °
